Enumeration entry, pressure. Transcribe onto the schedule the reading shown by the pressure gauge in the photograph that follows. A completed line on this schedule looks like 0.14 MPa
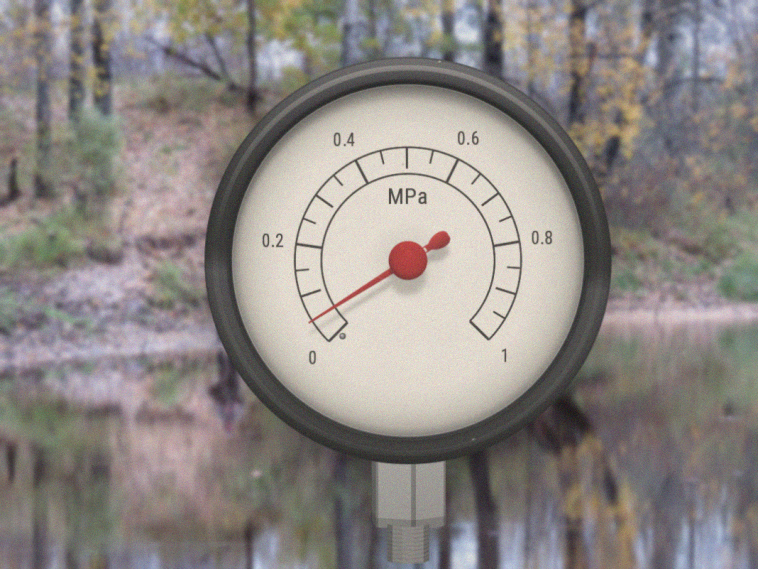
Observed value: 0.05 MPa
